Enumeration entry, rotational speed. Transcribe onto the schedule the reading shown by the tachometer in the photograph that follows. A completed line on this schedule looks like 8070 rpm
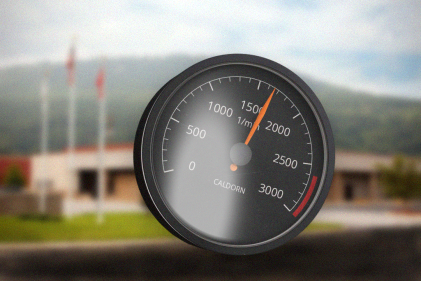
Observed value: 1650 rpm
